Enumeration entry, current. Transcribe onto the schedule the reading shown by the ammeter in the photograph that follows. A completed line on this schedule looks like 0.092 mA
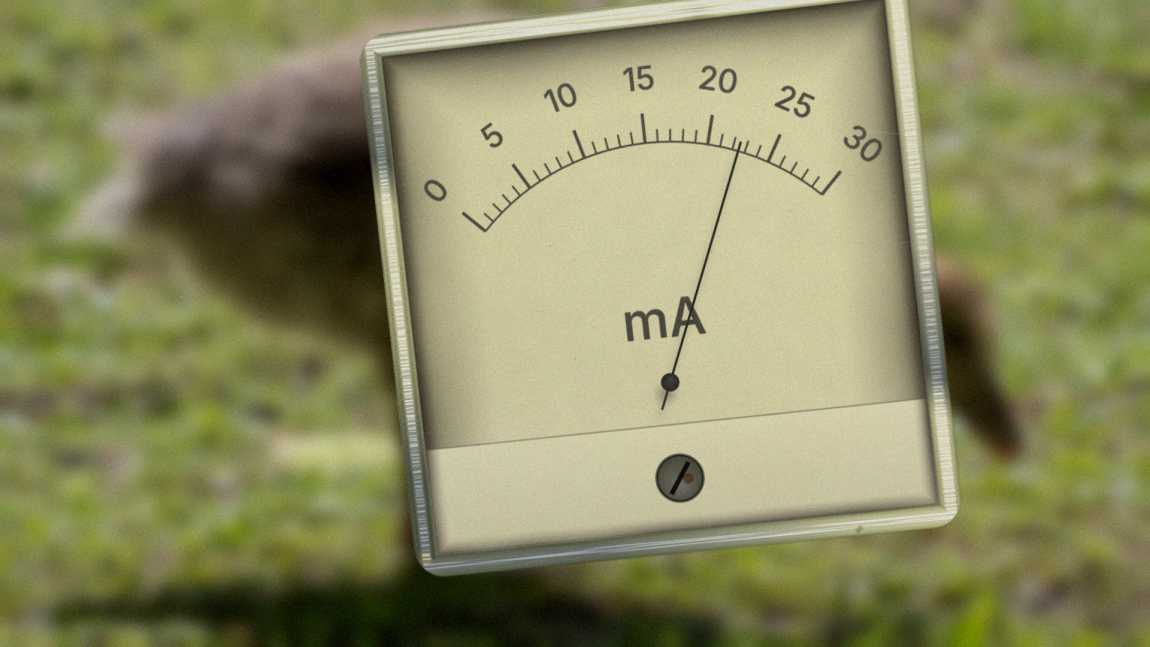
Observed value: 22.5 mA
